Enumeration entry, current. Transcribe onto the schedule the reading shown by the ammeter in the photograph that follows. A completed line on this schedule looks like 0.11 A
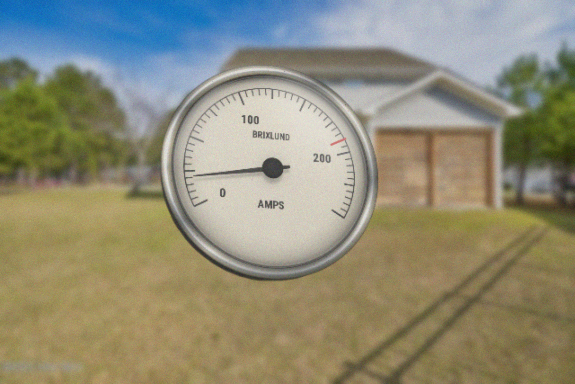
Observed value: 20 A
